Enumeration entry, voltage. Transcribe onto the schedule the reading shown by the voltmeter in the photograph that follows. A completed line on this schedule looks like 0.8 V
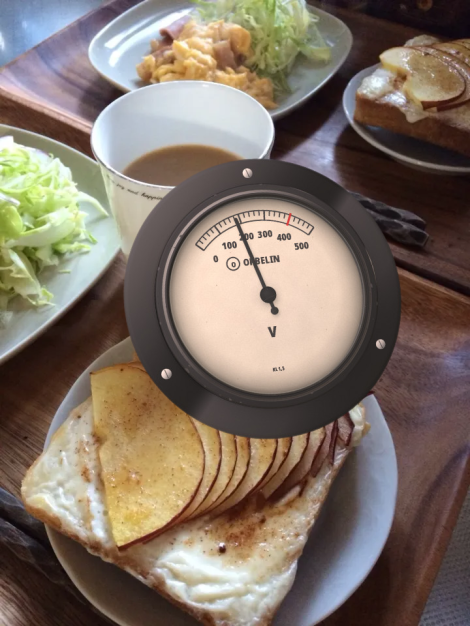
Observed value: 180 V
